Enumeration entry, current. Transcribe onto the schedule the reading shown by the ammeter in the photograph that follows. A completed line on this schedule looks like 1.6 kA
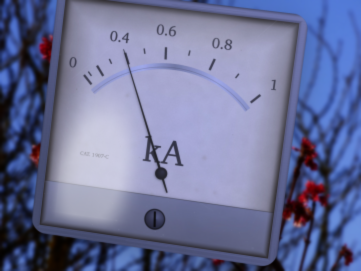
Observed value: 0.4 kA
